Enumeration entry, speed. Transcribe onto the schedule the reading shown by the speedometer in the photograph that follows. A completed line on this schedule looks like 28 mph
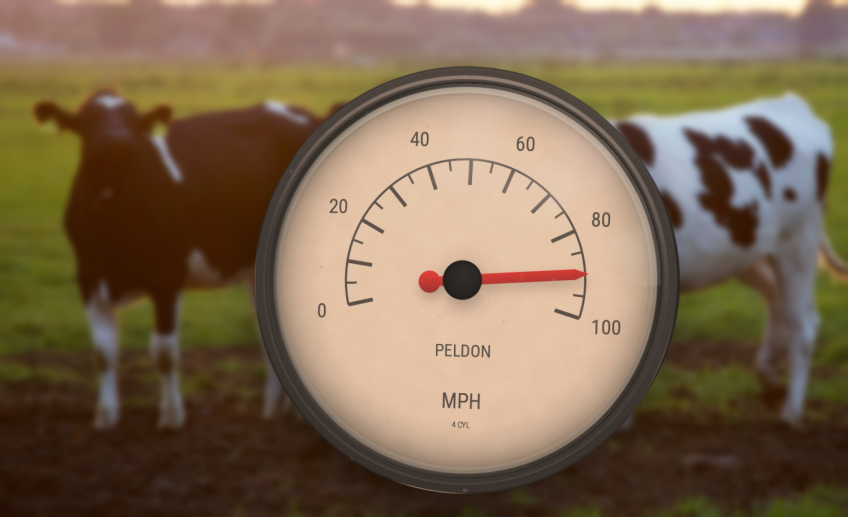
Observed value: 90 mph
